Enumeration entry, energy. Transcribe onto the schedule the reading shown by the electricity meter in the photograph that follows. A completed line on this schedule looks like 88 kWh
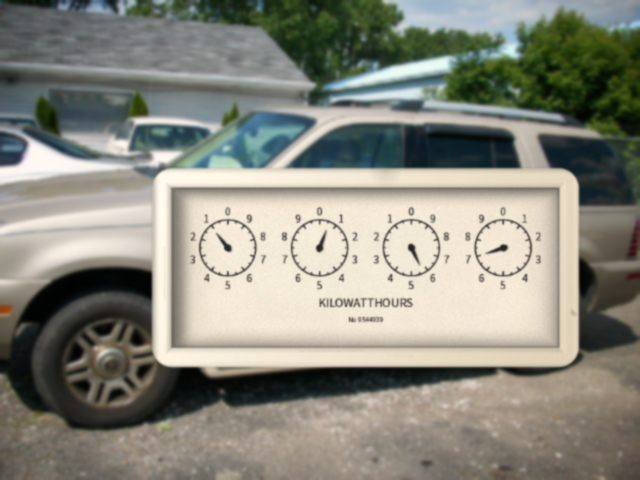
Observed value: 1057 kWh
